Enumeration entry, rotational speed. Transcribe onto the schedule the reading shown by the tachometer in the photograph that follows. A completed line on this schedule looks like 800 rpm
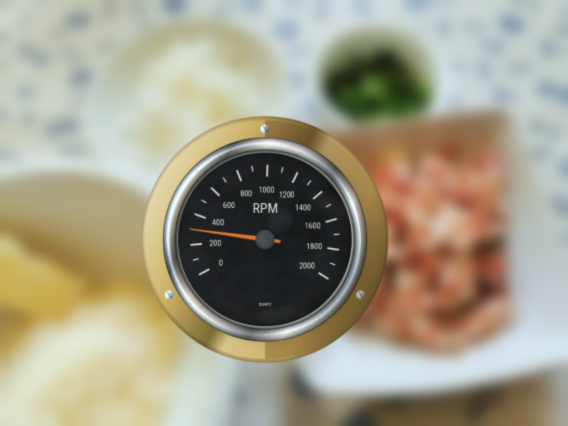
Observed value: 300 rpm
